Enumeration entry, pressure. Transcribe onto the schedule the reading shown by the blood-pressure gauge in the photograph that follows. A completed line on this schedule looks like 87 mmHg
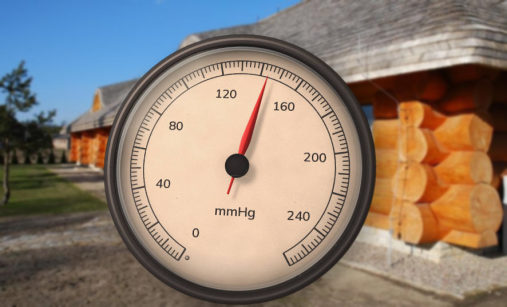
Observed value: 144 mmHg
